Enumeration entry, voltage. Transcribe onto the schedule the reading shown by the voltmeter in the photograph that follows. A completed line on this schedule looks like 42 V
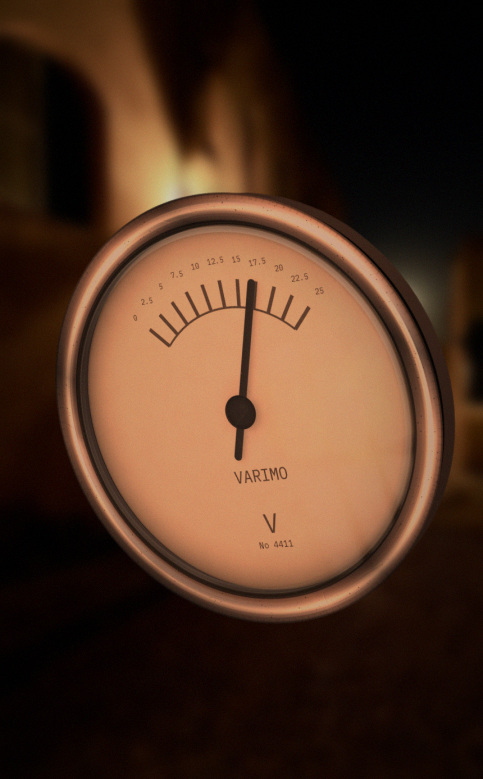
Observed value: 17.5 V
